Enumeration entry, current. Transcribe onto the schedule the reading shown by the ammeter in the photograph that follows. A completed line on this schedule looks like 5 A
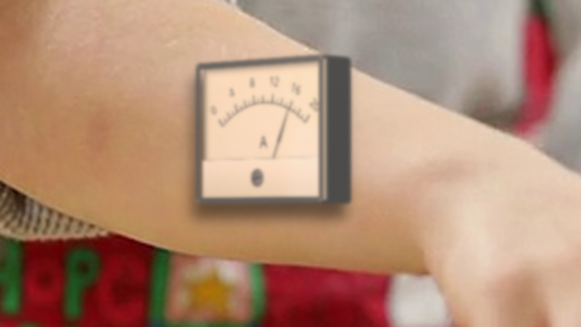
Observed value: 16 A
